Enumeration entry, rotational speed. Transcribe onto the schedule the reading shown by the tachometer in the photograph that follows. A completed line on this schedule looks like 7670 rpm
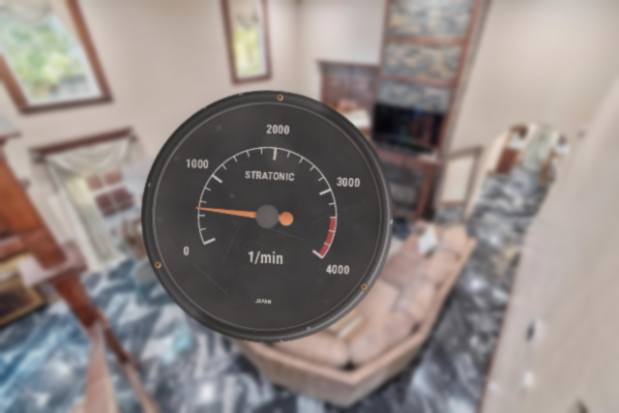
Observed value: 500 rpm
